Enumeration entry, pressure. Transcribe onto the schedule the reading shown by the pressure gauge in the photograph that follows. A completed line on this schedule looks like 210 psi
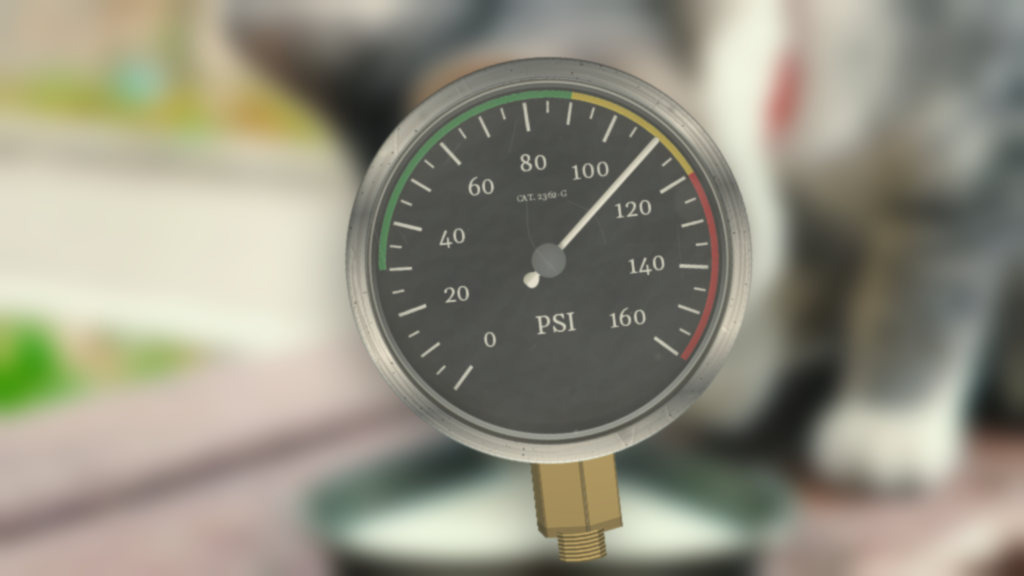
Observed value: 110 psi
